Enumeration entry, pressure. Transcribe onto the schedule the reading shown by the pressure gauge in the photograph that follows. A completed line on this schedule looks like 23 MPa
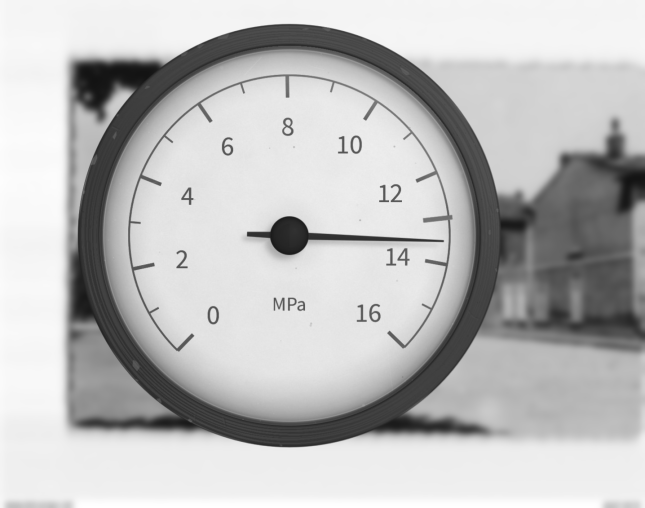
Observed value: 13.5 MPa
